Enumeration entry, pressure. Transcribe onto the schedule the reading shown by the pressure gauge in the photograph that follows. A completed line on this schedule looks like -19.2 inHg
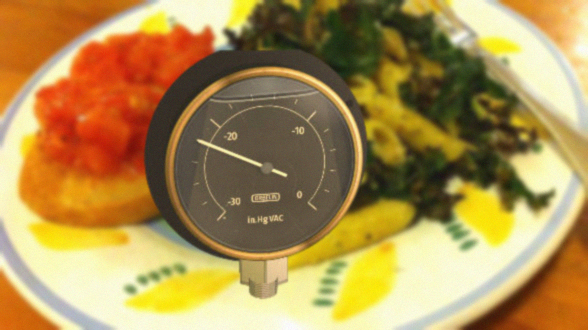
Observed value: -22 inHg
